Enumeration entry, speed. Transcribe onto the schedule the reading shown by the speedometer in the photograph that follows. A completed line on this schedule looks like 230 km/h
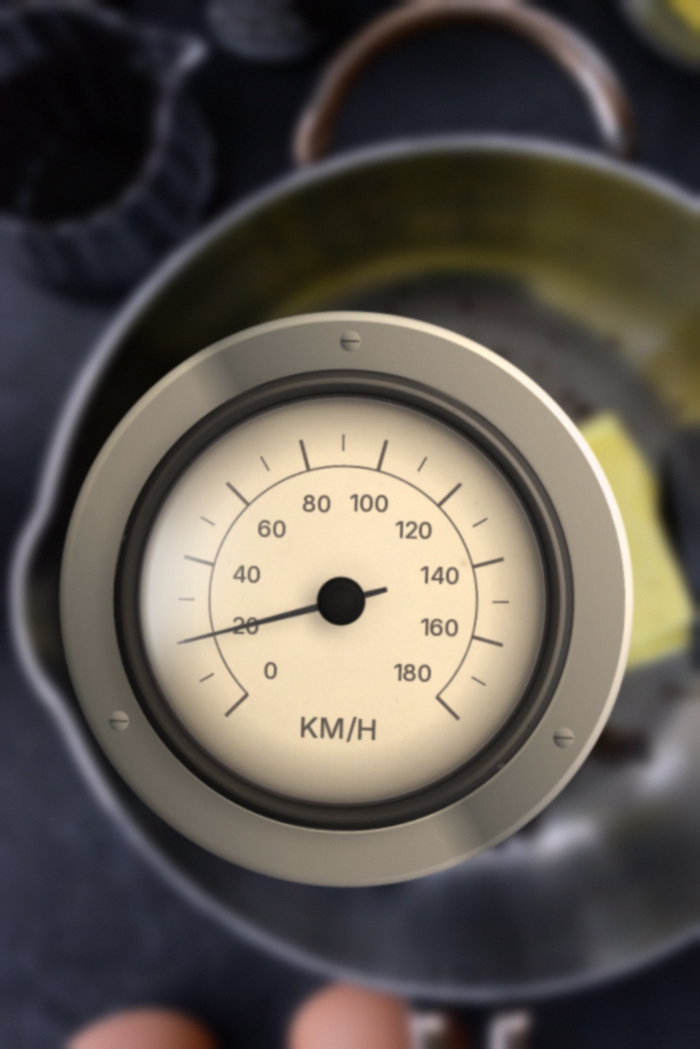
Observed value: 20 km/h
